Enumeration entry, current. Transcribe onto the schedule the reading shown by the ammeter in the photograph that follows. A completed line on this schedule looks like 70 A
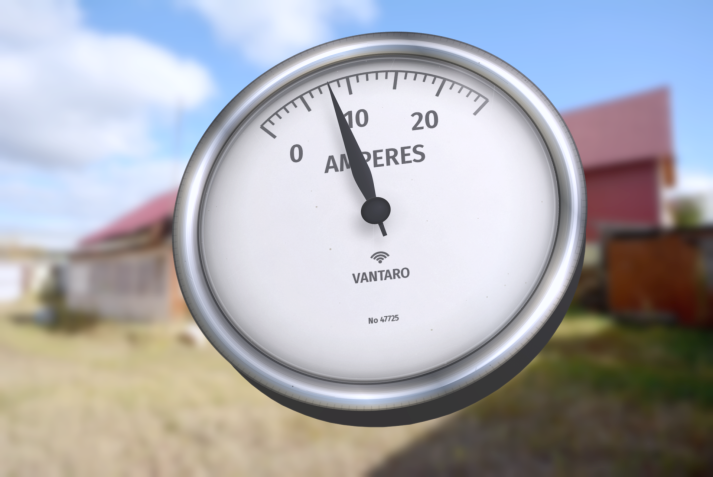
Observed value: 8 A
